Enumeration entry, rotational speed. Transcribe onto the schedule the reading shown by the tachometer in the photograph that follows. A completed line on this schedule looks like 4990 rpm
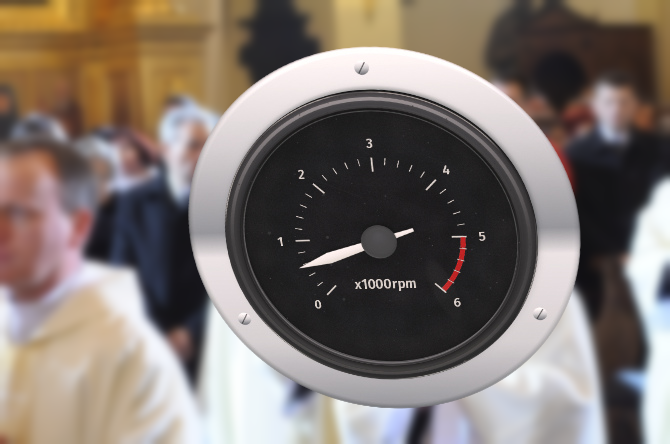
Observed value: 600 rpm
